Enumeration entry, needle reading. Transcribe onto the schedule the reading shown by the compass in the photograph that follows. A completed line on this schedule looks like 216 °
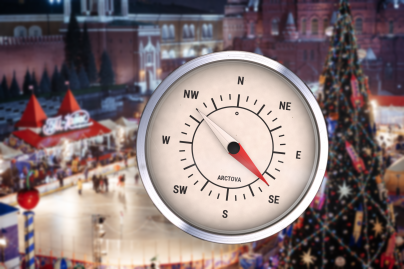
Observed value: 130 °
